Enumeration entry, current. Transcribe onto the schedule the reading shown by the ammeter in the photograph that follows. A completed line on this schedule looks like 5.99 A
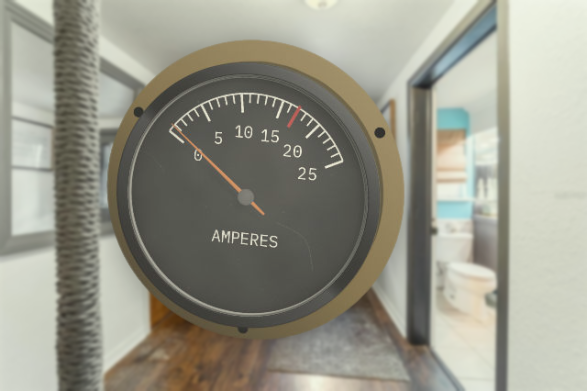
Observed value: 1 A
